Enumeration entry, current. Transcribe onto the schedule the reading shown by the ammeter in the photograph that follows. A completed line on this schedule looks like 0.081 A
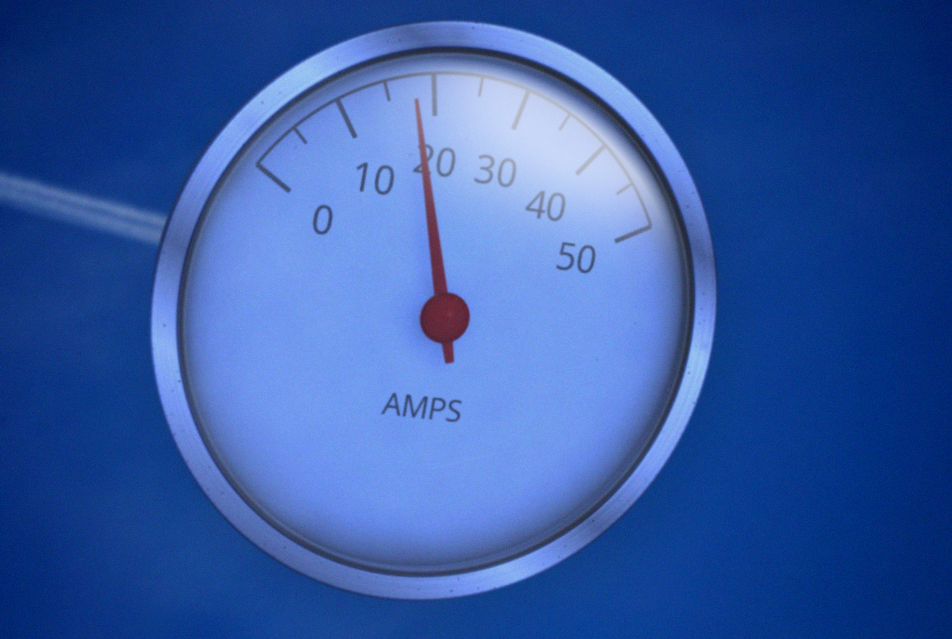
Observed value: 17.5 A
